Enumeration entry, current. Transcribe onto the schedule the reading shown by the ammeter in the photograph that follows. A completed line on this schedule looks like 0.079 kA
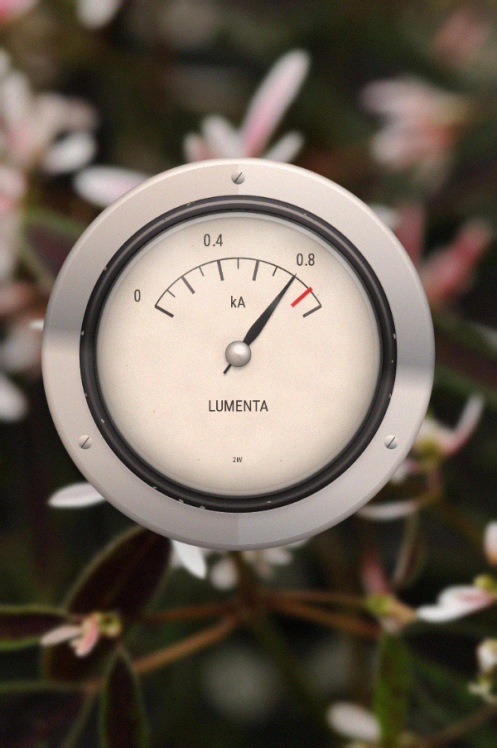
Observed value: 0.8 kA
